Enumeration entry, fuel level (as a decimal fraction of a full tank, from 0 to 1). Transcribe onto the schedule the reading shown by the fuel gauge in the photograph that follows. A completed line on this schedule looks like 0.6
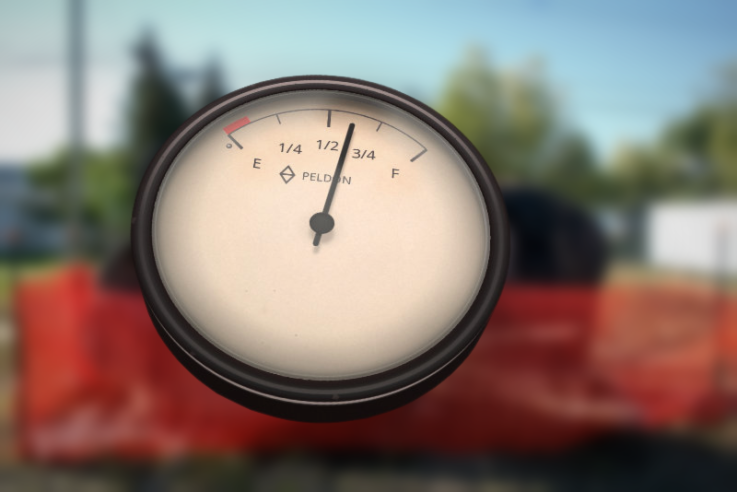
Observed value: 0.625
